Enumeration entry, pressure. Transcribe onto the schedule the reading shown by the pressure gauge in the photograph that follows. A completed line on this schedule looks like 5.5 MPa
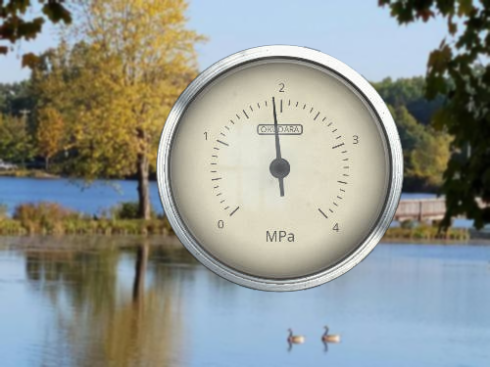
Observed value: 1.9 MPa
